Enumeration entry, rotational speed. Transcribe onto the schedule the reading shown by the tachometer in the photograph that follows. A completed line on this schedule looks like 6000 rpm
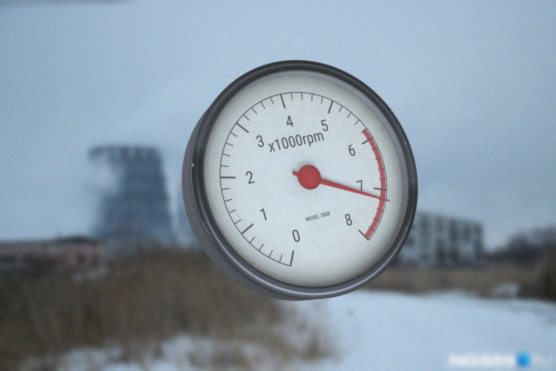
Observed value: 7200 rpm
